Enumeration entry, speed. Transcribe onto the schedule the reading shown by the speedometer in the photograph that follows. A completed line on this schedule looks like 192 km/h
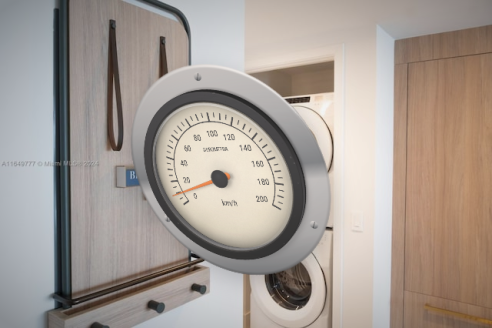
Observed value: 10 km/h
